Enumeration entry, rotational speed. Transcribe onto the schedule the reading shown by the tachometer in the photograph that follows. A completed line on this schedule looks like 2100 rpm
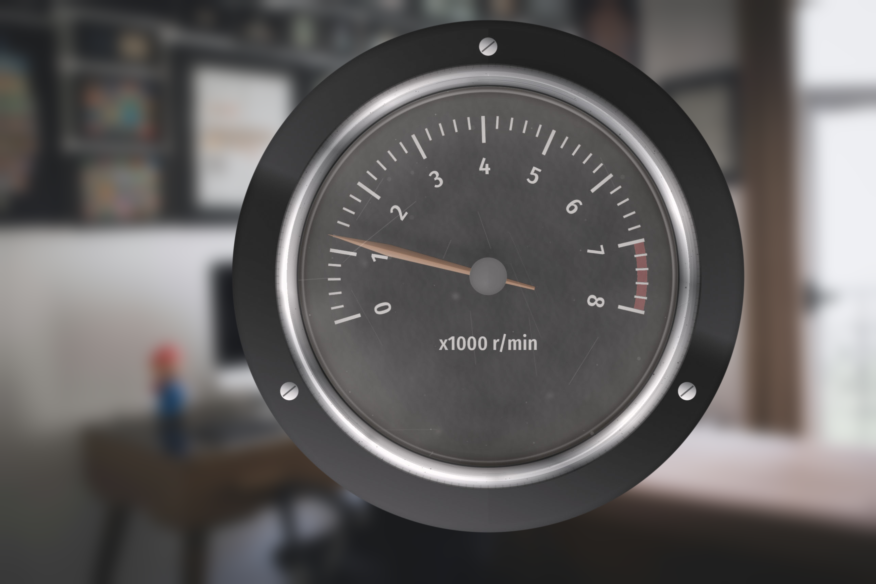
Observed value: 1200 rpm
